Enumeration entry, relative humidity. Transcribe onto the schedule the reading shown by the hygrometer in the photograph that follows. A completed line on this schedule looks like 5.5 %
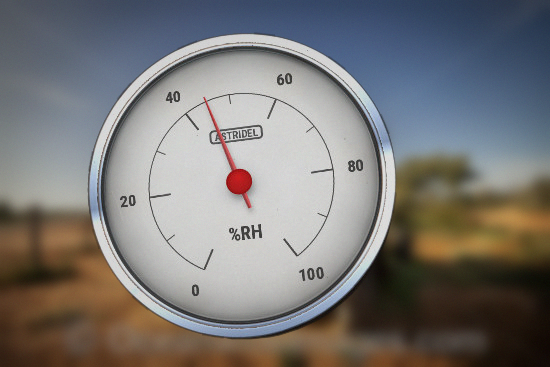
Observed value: 45 %
